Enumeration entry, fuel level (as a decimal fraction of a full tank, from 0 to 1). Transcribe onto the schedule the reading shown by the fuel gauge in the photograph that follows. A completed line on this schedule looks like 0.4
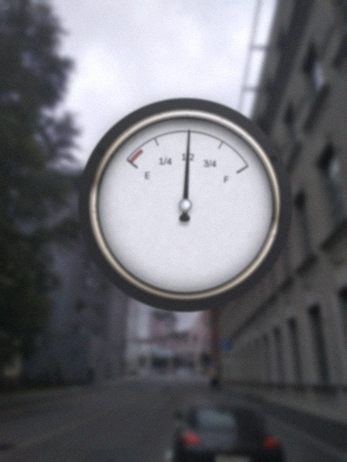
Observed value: 0.5
